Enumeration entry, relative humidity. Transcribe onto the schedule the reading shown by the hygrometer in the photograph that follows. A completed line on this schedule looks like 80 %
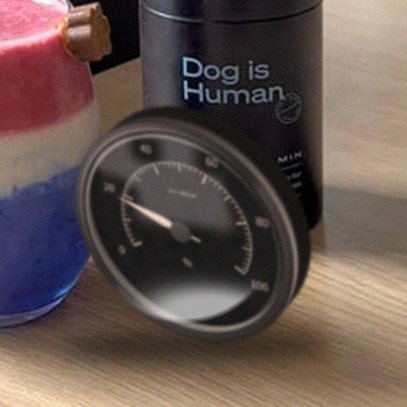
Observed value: 20 %
